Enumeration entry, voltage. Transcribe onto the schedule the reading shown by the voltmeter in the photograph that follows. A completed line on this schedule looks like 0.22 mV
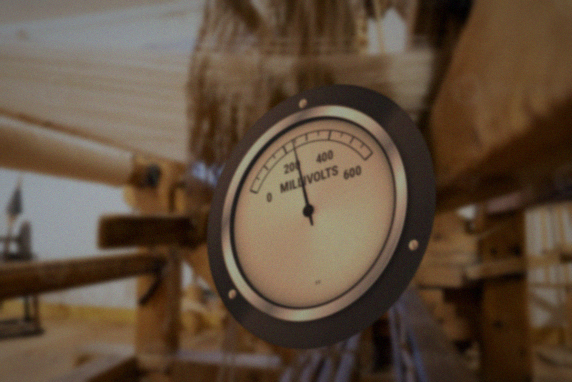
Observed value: 250 mV
